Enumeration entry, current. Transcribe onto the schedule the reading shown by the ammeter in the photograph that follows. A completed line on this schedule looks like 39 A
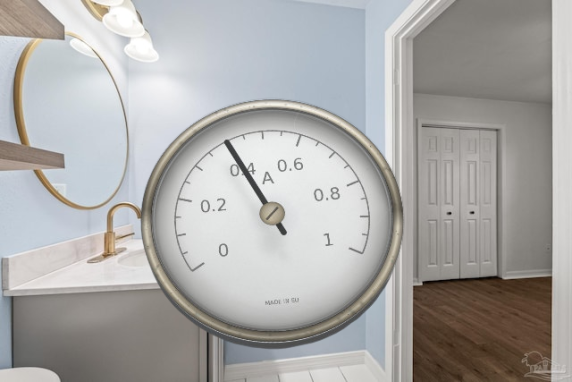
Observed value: 0.4 A
